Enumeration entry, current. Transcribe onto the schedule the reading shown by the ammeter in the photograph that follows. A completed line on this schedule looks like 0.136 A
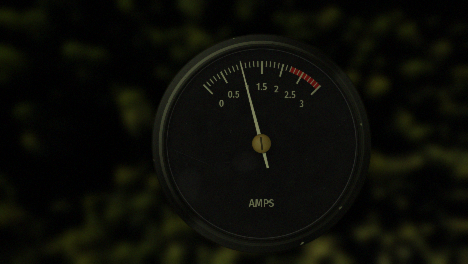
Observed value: 1 A
